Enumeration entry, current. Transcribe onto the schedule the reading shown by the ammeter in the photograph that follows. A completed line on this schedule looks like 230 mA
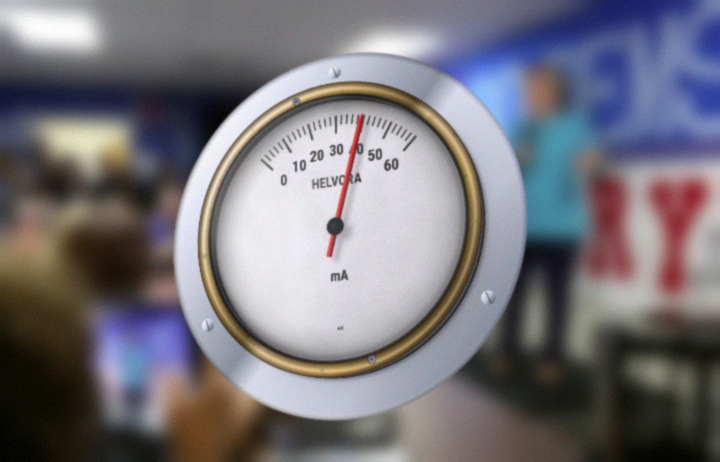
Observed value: 40 mA
